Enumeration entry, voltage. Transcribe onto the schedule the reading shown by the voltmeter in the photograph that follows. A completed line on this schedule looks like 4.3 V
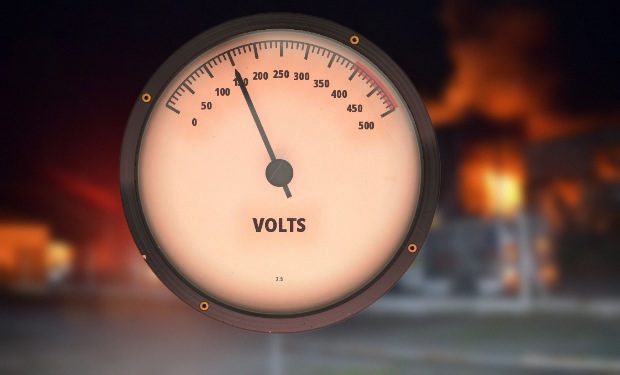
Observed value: 150 V
